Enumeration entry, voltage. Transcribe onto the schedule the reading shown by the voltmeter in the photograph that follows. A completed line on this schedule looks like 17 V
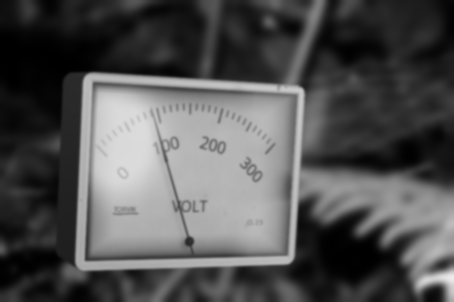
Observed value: 90 V
